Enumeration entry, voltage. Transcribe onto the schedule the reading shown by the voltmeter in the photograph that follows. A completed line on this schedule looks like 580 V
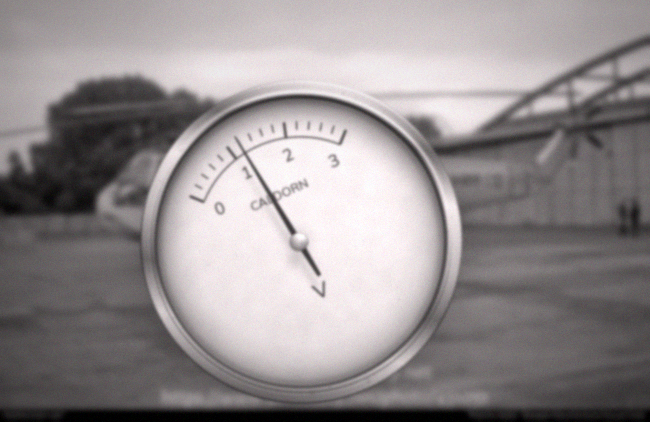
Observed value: 1.2 V
